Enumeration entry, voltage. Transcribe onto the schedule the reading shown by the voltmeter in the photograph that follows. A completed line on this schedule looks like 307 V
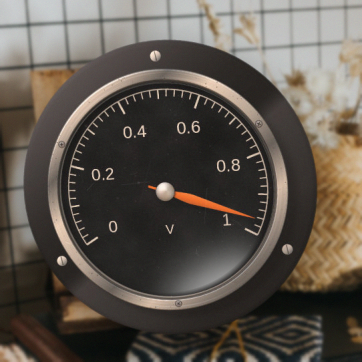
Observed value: 0.96 V
